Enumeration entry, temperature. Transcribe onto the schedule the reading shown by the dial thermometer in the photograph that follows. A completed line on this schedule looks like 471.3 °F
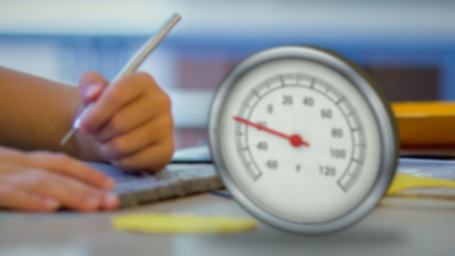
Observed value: -20 °F
